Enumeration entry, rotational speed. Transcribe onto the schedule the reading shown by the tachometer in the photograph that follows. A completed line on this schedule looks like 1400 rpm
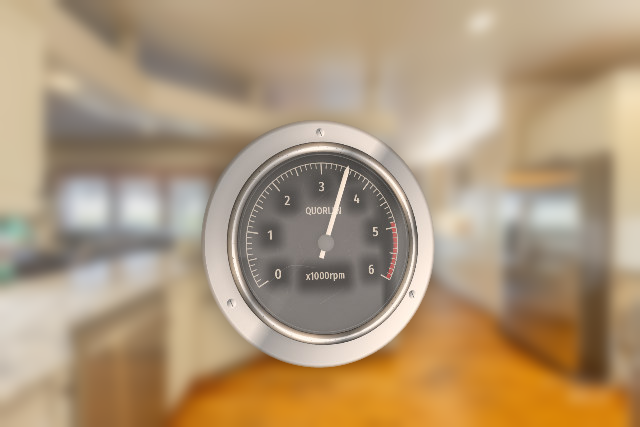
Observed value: 3500 rpm
